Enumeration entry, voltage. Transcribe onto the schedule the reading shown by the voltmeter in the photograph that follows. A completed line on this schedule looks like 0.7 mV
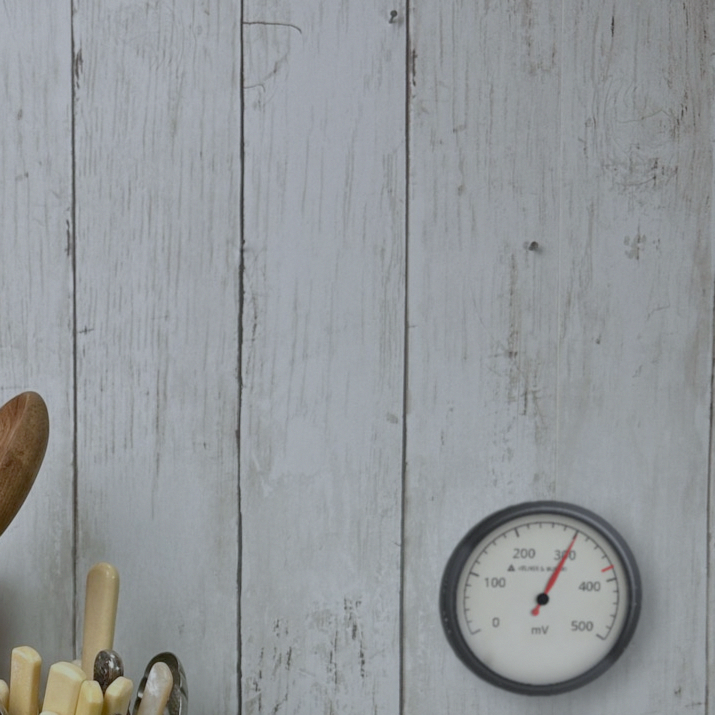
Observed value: 300 mV
